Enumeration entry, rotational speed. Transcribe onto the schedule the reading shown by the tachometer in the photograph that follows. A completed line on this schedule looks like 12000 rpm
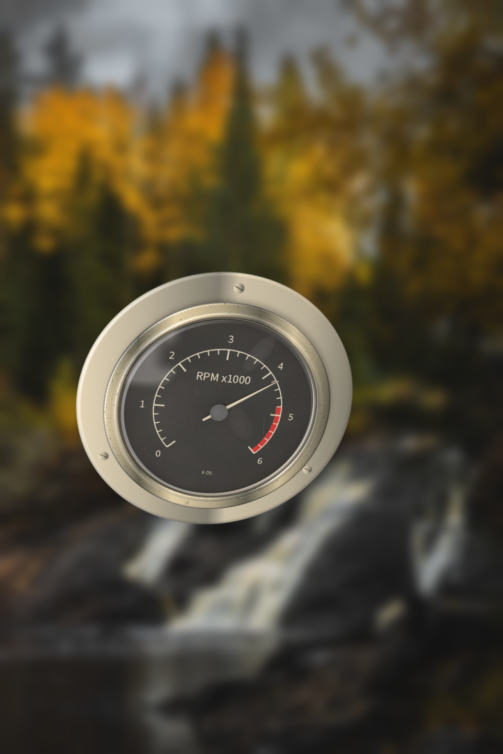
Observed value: 4200 rpm
